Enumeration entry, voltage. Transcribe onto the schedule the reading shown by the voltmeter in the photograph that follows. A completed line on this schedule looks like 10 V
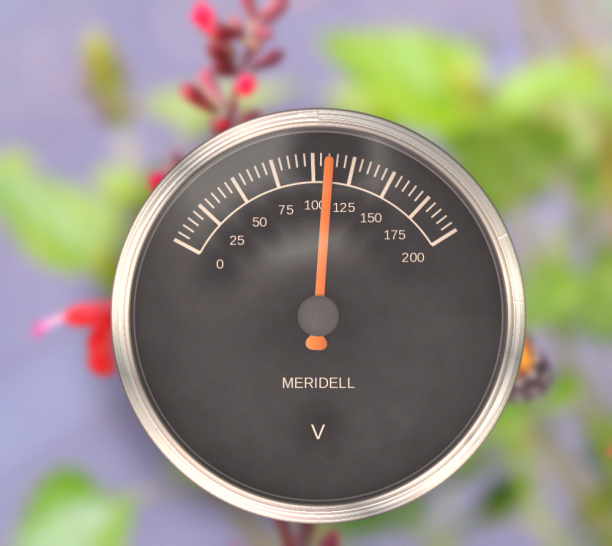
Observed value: 110 V
